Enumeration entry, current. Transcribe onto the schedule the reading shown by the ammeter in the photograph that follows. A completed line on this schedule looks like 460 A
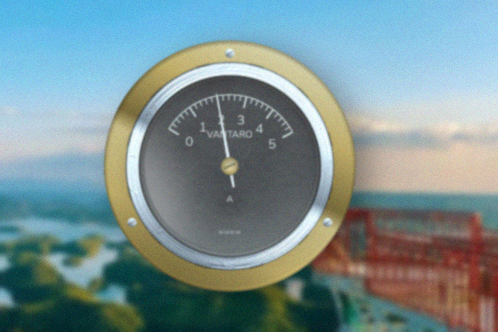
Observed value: 2 A
